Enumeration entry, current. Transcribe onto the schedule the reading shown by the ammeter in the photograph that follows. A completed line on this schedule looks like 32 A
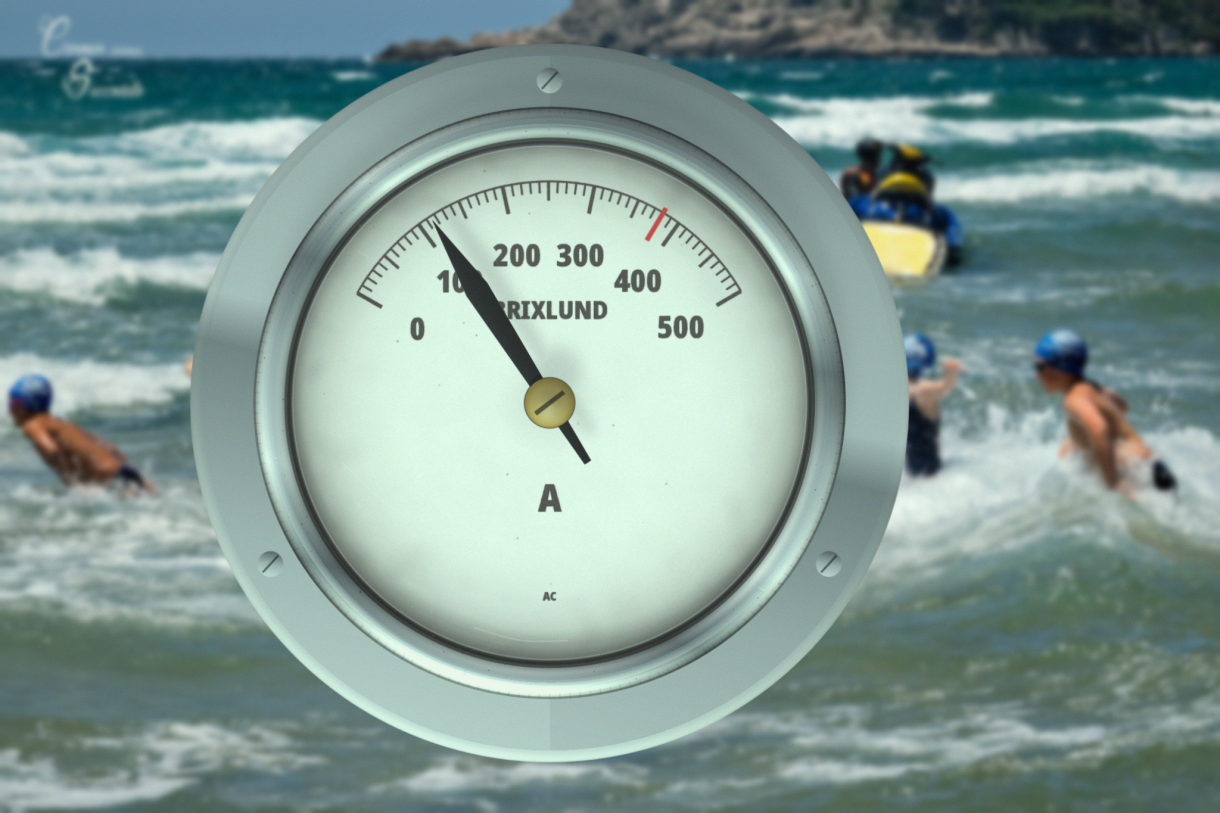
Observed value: 115 A
